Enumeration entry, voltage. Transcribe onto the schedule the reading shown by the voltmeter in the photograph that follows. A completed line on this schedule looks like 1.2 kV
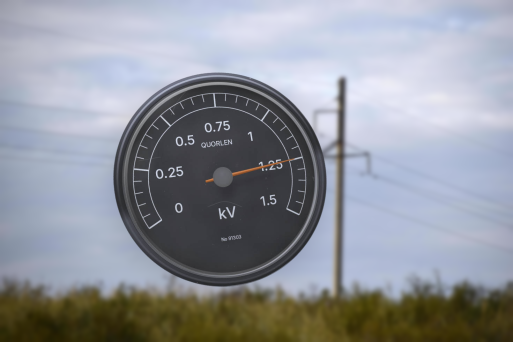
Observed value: 1.25 kV
